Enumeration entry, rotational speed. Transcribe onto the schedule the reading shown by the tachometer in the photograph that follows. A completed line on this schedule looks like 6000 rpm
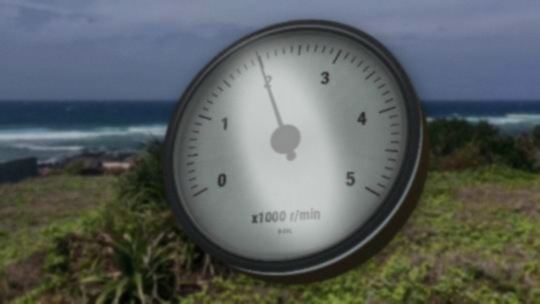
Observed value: 2000 rpm
